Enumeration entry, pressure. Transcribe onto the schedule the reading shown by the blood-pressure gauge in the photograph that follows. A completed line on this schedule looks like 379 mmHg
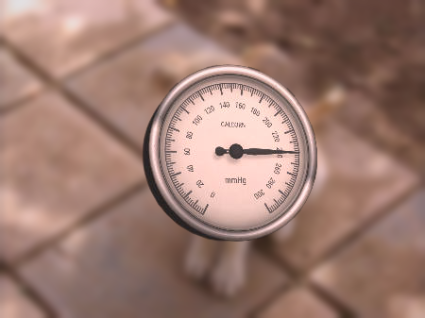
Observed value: 240 mmHg
